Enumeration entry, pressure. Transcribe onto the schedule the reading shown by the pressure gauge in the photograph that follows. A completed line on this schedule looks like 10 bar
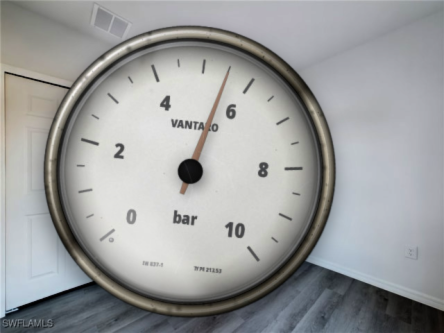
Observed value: 5.5 bar
